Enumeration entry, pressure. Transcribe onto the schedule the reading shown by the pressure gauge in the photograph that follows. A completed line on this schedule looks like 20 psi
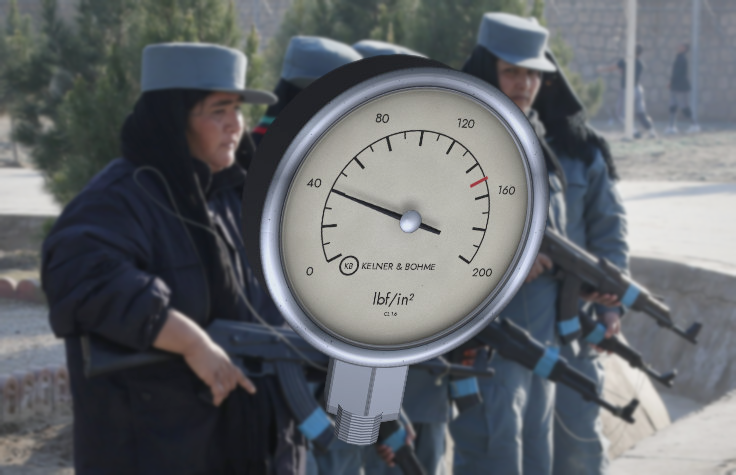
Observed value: 40 psi
